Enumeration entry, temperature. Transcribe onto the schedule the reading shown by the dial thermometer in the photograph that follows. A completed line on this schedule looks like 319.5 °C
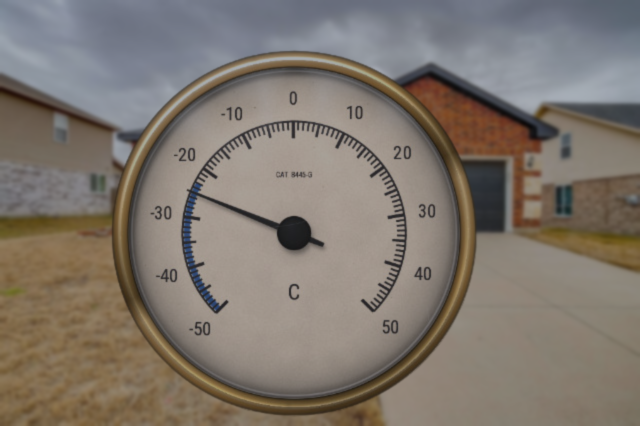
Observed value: -25 °C
